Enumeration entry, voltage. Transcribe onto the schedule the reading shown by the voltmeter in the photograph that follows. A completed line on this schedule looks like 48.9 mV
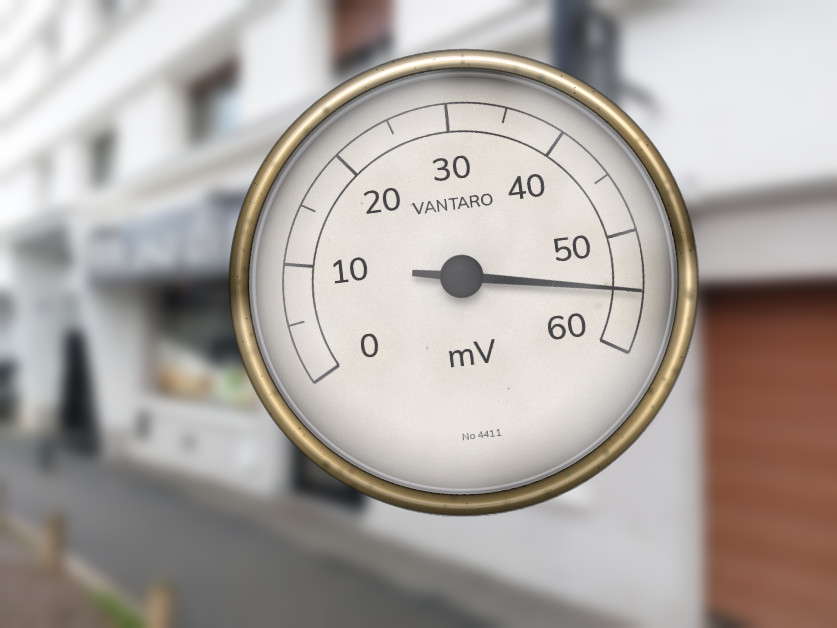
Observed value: 55 mV
